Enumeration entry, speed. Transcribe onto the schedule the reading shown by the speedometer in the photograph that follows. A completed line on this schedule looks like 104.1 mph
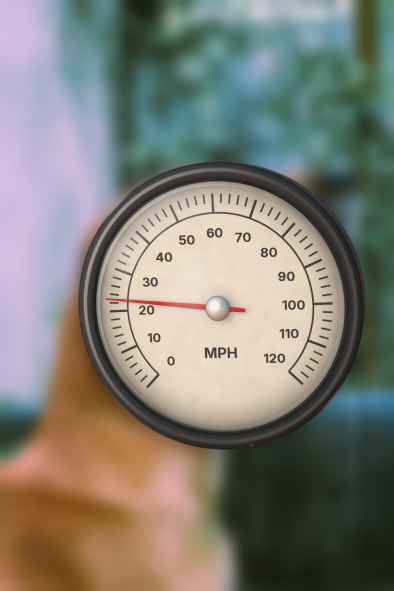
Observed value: 23 mph
